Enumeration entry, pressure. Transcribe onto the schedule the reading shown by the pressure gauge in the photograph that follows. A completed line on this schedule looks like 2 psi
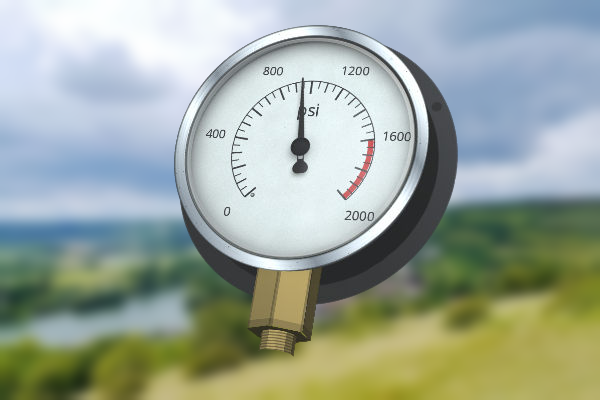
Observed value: 950 psi
